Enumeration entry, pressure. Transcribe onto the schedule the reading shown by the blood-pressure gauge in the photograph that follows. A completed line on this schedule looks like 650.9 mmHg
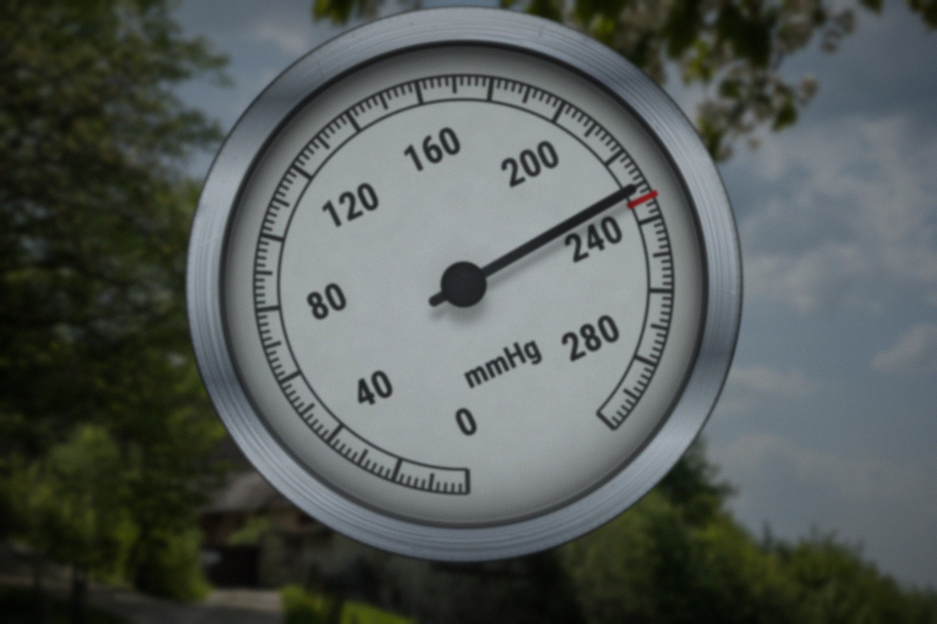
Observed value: 230 mmHg
